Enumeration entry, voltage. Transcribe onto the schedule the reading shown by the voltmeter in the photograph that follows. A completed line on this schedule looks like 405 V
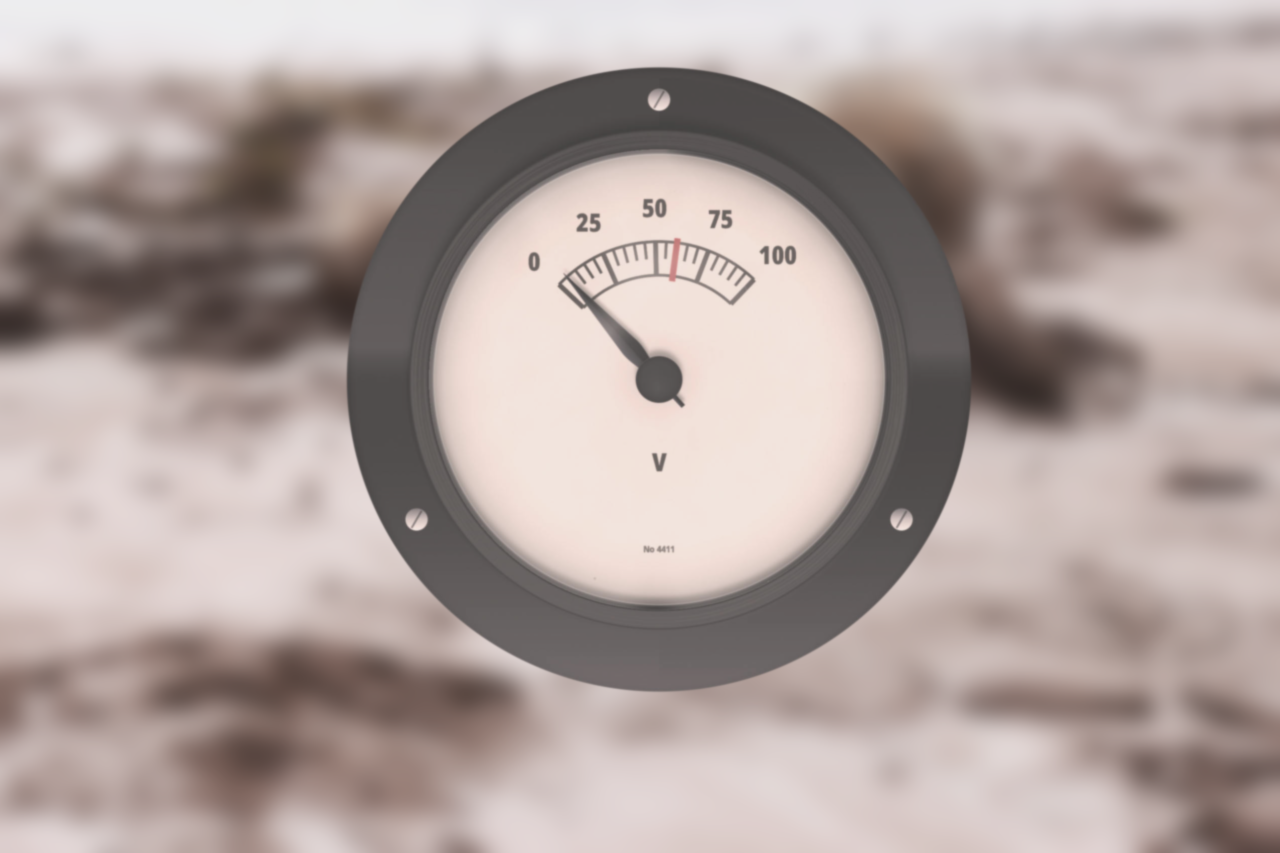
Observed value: 5 V
